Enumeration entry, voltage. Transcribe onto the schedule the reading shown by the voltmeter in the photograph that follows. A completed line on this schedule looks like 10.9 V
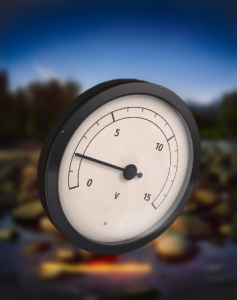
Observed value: 2 V
